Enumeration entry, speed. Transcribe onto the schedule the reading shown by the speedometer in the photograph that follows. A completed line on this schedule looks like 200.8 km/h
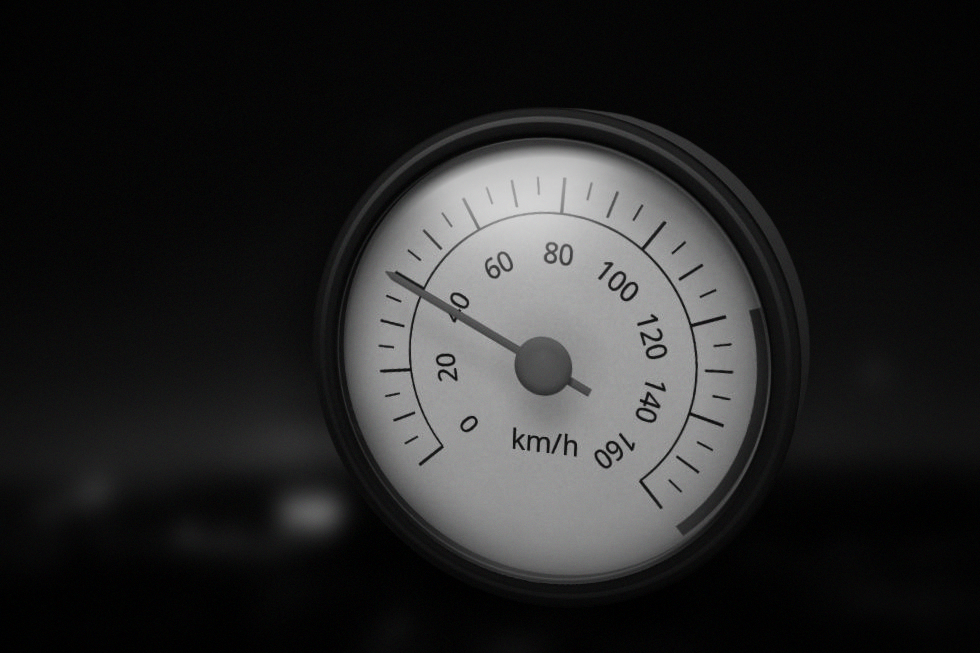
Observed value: 40 km/h
